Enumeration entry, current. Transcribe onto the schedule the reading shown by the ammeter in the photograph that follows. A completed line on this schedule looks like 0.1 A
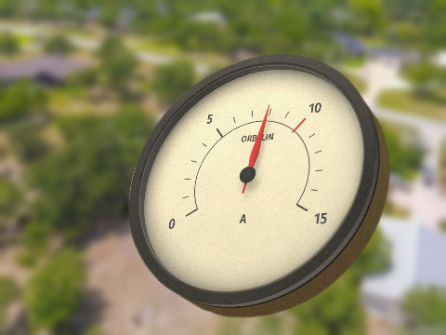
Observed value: 8 A
